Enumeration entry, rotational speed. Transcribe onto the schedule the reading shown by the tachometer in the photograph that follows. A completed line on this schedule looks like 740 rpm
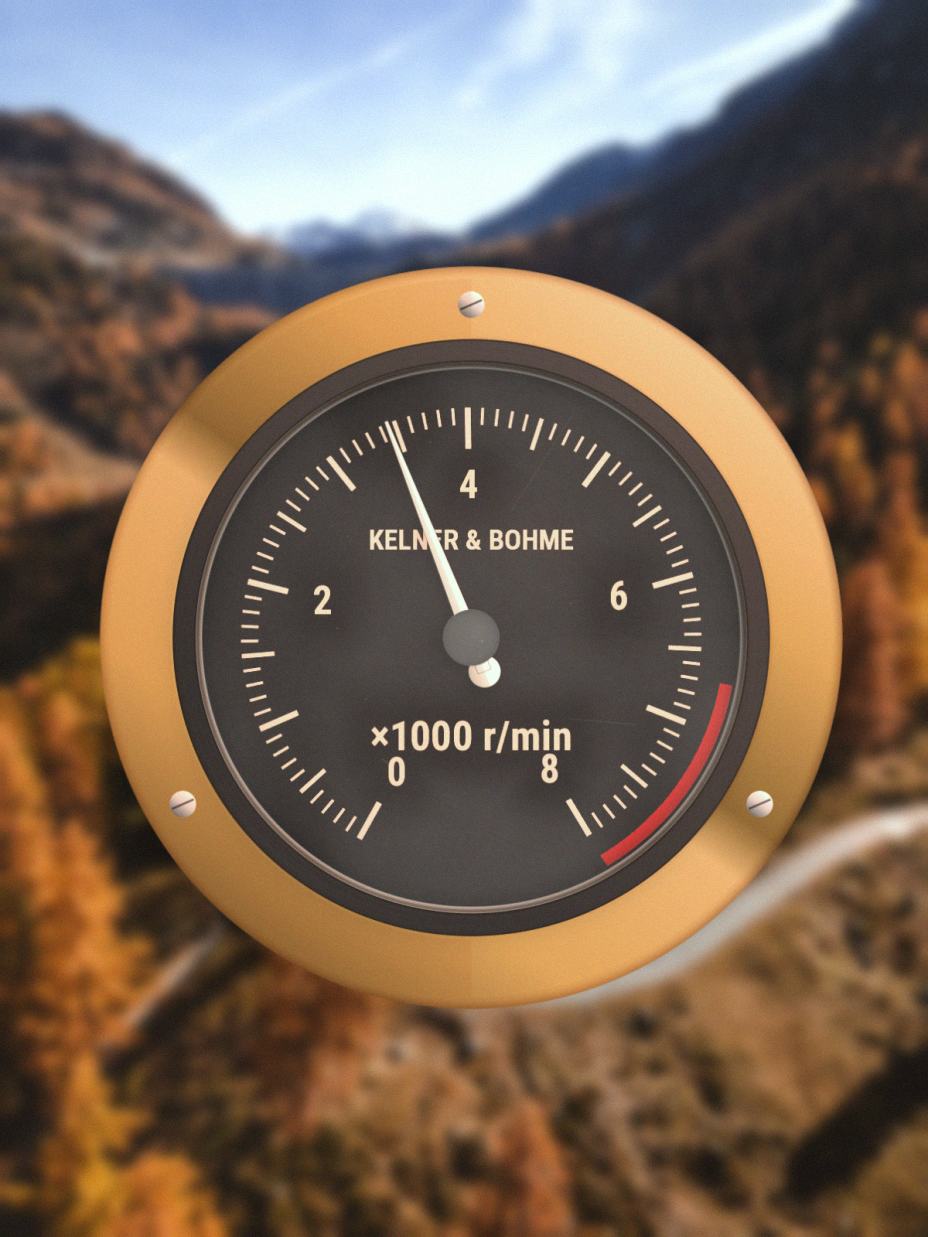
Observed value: 3450 rpm
